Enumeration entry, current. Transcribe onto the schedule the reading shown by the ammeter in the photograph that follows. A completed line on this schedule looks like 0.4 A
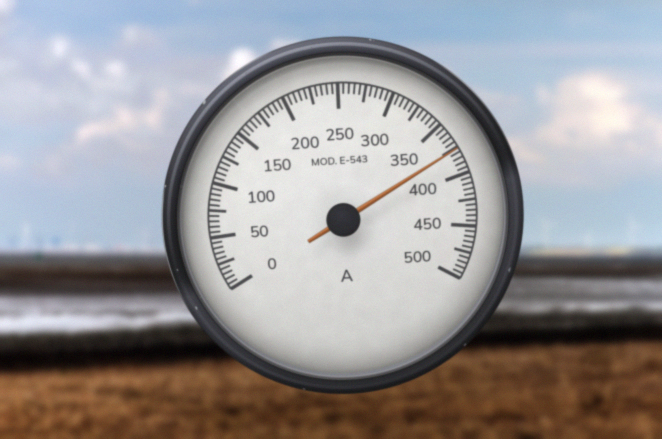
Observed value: 375 A
